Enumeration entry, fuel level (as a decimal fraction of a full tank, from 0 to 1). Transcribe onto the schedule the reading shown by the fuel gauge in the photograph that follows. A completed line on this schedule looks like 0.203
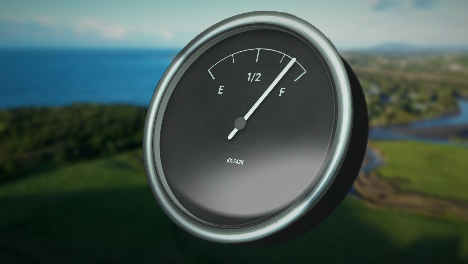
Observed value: 0.875
